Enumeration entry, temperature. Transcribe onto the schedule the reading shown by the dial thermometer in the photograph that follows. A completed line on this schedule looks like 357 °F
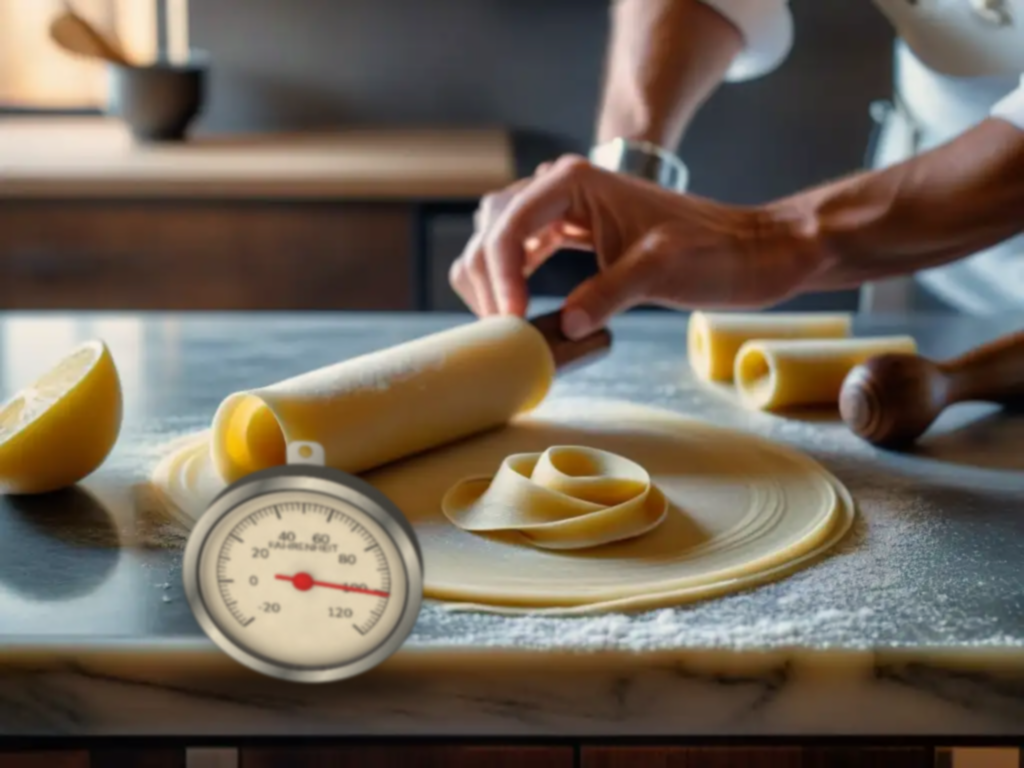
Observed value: 100 °F
